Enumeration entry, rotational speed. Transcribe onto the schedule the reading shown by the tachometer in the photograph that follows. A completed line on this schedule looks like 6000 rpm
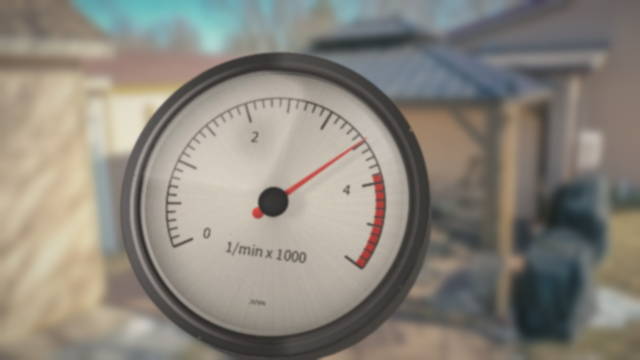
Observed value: 3500 rpm
